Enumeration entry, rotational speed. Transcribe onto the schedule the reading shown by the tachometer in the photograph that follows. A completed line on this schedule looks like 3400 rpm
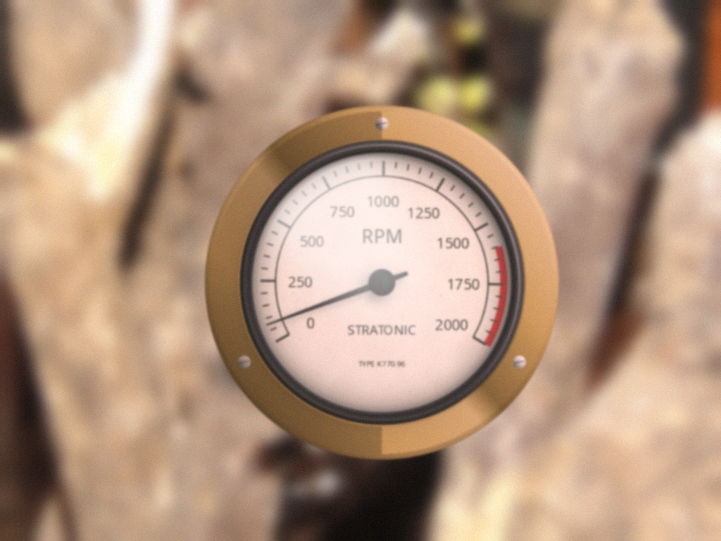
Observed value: 75 rpm
